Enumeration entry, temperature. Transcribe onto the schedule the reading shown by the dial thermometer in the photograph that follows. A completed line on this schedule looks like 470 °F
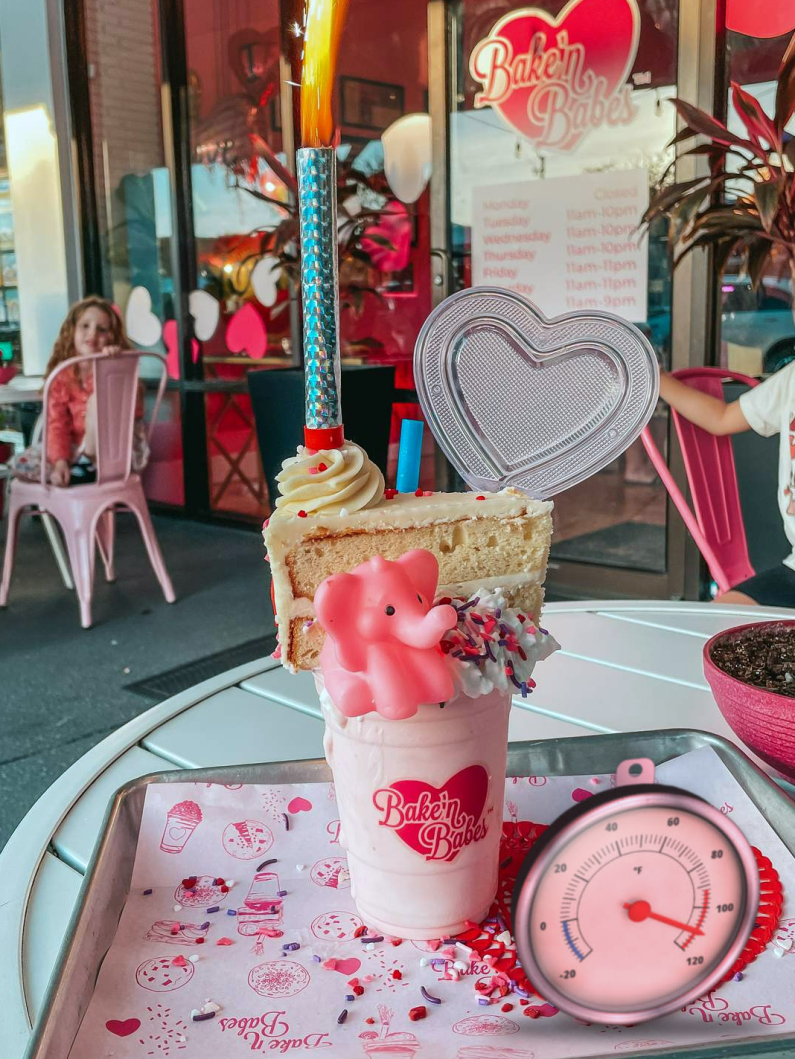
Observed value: 110 °F
